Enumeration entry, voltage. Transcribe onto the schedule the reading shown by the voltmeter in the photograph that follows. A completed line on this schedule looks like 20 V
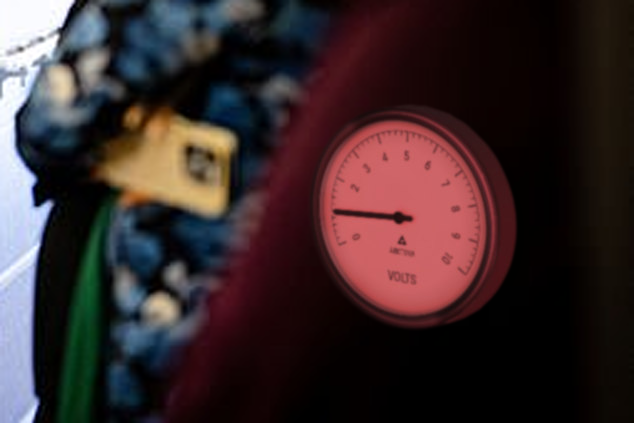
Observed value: 1 V
